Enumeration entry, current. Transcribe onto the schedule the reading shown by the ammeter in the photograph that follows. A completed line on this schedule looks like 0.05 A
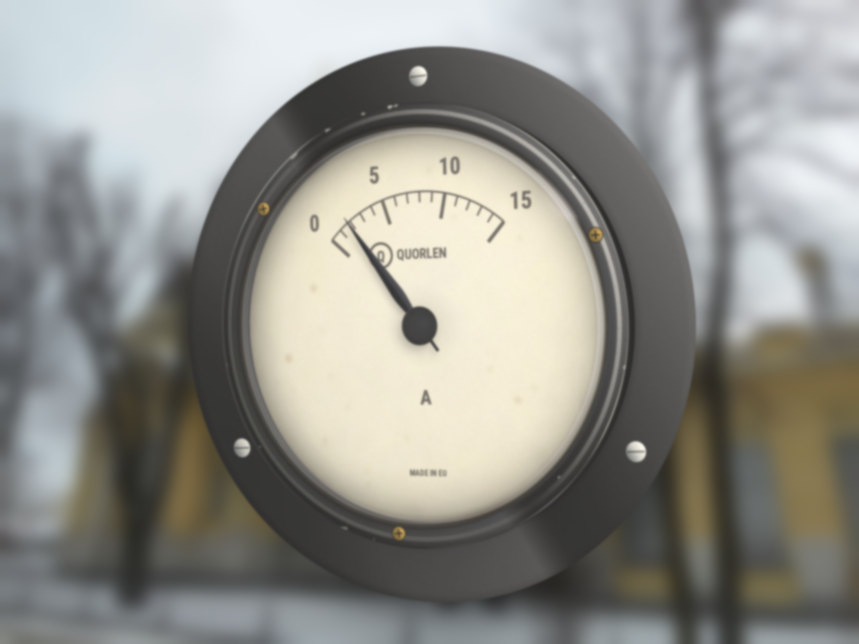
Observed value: 2 A
